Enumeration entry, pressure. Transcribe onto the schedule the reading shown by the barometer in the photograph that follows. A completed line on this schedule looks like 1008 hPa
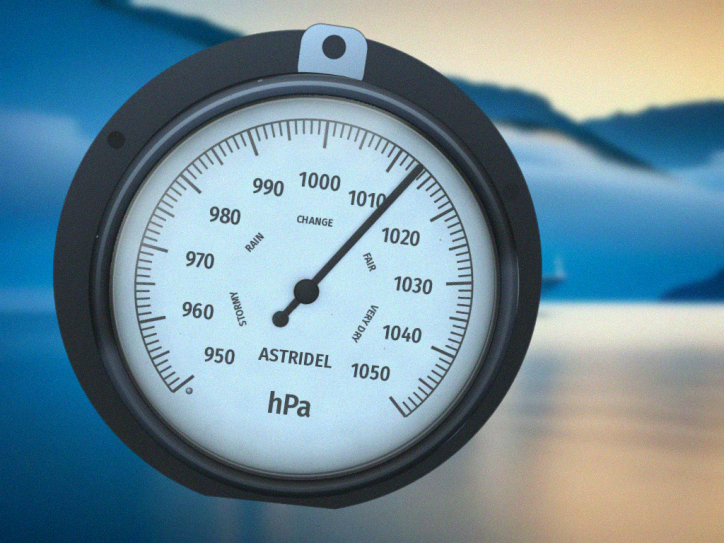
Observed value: 1013 hPa
